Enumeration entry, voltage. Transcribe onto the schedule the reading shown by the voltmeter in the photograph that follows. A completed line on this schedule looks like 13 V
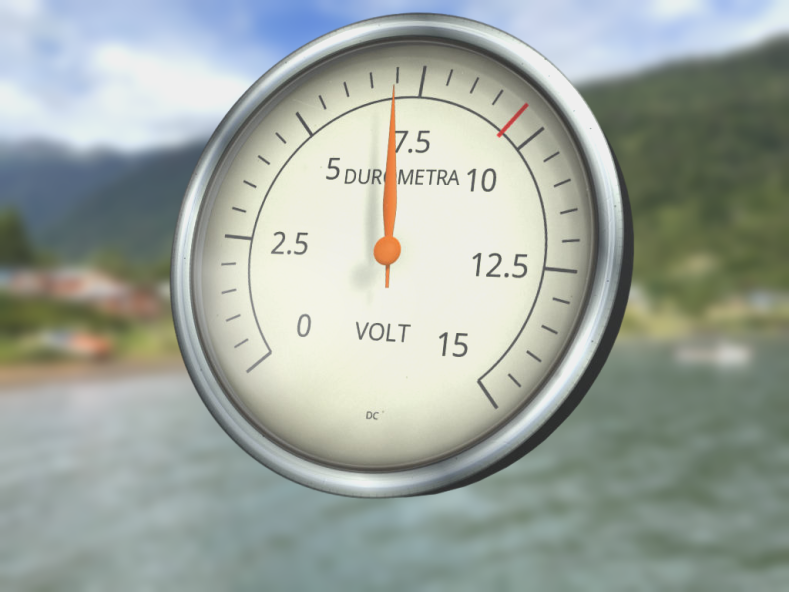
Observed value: 7 V
